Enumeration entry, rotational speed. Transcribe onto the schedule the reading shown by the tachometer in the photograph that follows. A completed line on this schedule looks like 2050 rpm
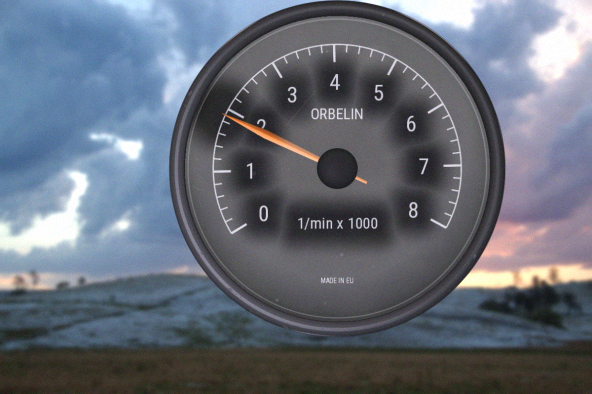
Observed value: 1900 rpm
